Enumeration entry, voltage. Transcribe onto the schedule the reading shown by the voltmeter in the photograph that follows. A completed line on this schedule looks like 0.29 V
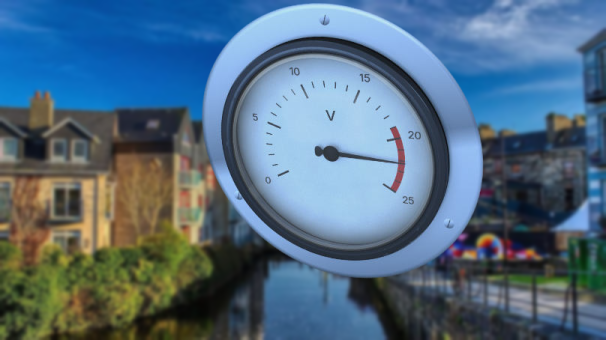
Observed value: 22 V
